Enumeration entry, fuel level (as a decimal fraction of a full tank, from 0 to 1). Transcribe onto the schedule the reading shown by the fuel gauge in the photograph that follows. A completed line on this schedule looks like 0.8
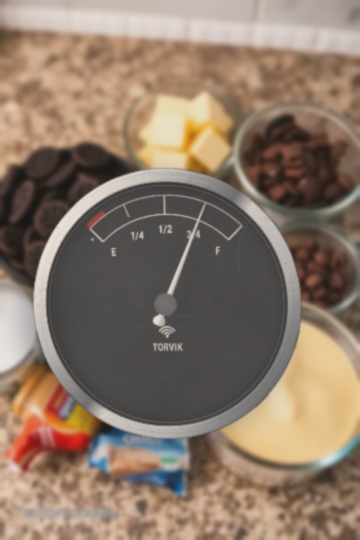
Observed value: 0.75
